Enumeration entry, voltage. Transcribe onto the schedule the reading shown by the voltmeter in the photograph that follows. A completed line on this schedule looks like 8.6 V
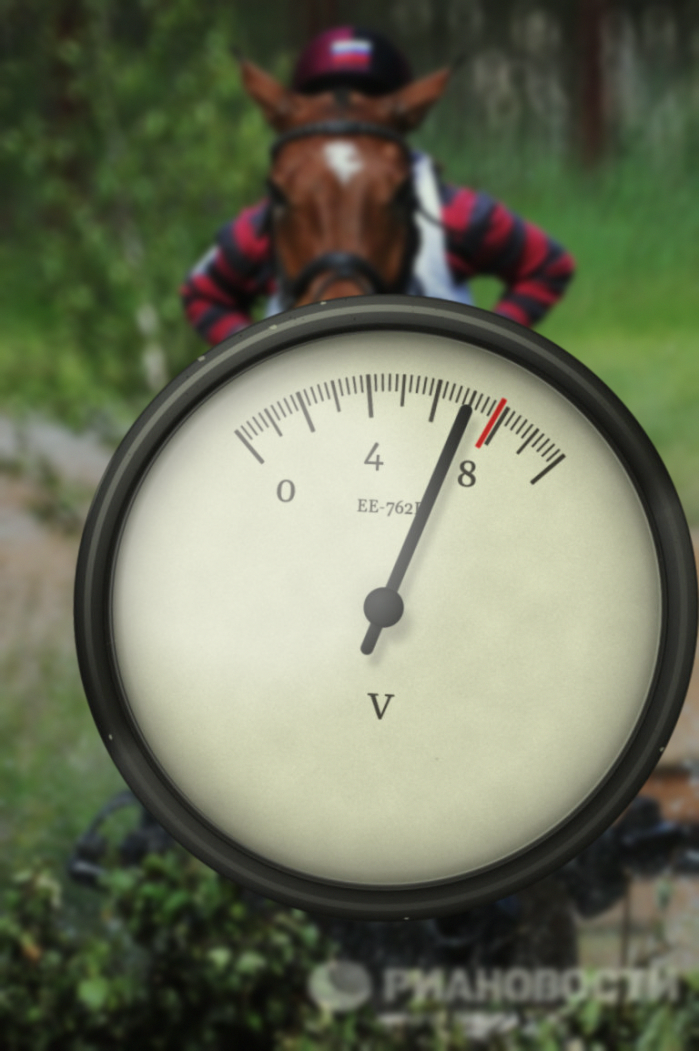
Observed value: 7 V
